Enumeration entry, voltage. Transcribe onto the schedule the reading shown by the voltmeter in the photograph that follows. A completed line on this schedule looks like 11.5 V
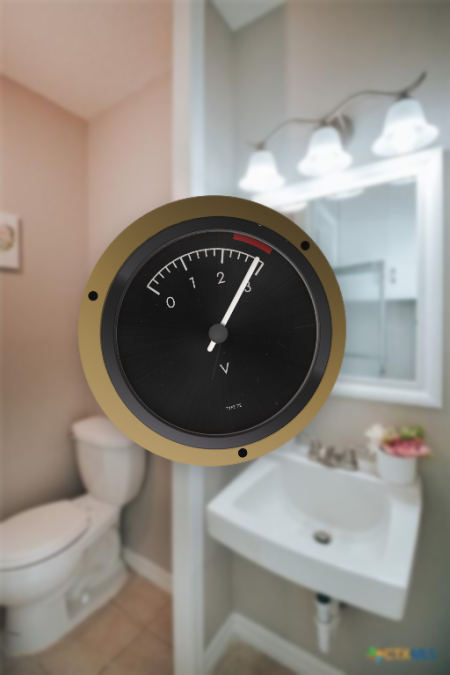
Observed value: 2.8 V
